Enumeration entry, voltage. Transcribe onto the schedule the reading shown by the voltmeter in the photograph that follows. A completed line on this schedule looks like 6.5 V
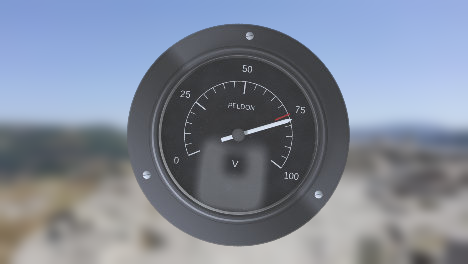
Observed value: 77.5 V
